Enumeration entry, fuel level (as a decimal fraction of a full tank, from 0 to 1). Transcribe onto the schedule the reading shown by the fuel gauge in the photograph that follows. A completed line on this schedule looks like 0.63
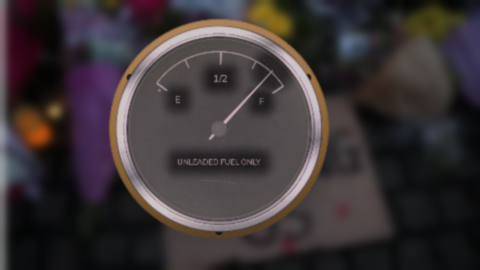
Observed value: 0.875
